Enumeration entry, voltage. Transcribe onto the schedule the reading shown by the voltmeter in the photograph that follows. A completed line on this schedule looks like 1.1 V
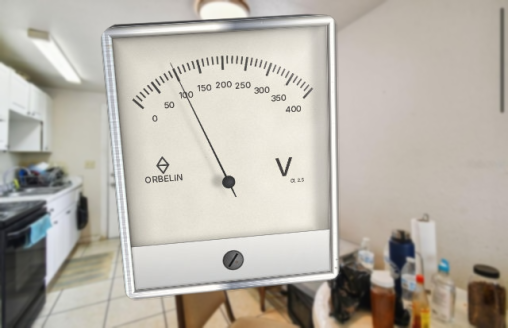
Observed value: 100 V
